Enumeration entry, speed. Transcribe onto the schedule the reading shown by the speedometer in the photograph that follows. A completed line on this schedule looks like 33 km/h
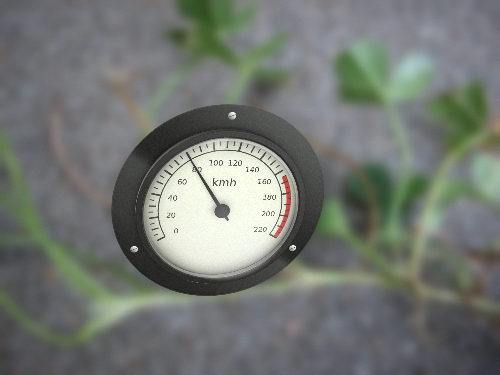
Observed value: 80 km/h
